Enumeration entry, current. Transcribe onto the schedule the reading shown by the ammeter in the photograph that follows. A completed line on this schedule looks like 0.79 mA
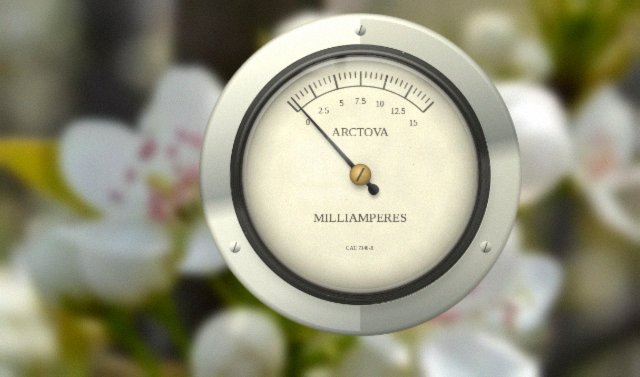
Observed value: 0.5 mA
